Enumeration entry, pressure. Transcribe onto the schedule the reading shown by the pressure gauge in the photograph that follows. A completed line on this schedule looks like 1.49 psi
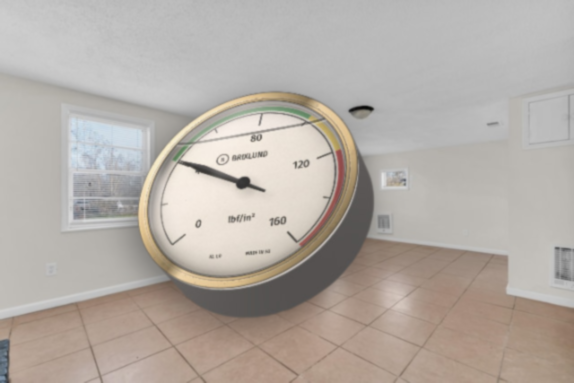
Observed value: 40 psi
